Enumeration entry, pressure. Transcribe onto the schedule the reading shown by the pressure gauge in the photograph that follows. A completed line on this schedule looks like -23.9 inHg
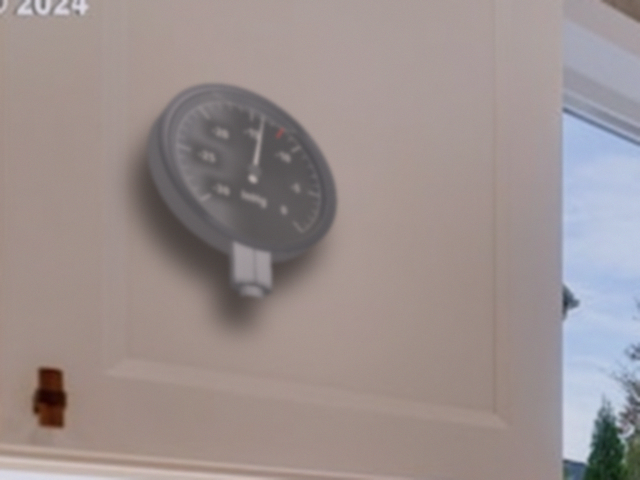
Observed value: -14 inHg
